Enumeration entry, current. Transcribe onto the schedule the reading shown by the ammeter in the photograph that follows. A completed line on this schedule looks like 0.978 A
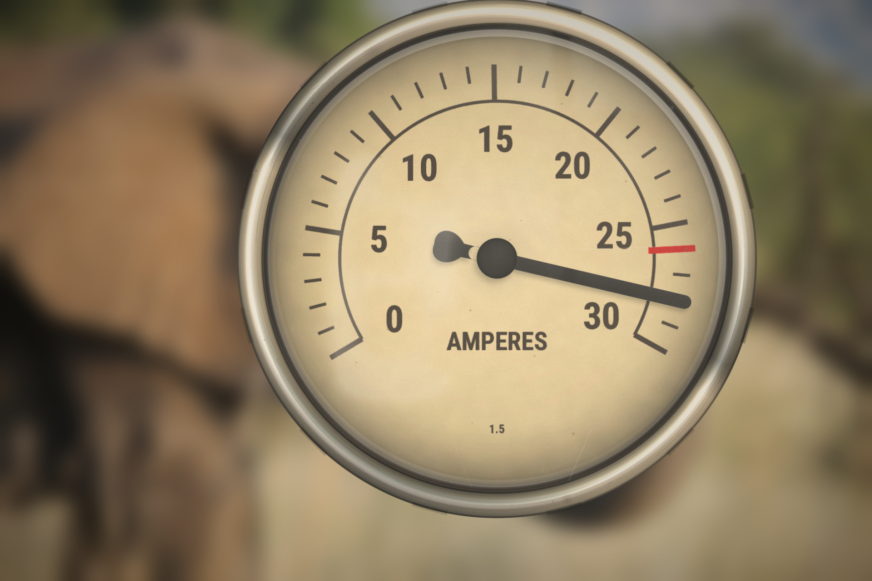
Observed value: 28 A
